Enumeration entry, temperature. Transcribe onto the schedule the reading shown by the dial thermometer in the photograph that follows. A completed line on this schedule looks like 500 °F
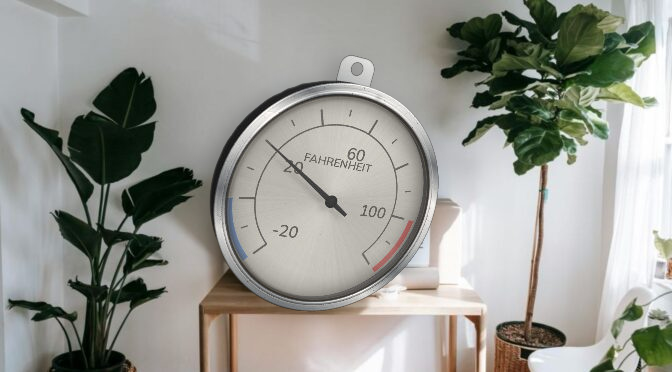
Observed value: 20 °F
